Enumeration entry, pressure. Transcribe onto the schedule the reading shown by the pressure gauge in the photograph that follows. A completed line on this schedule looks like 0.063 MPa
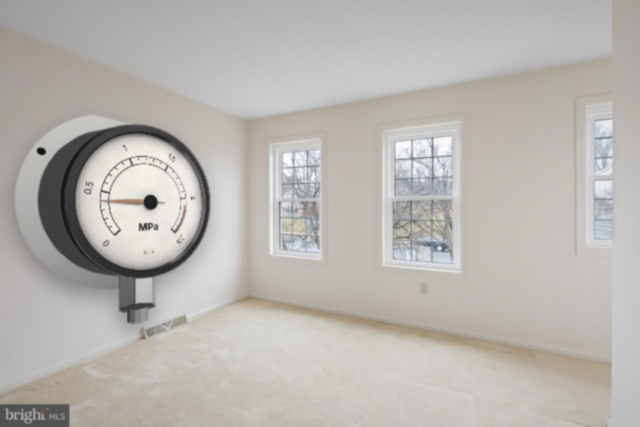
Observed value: 0.4 MPa
